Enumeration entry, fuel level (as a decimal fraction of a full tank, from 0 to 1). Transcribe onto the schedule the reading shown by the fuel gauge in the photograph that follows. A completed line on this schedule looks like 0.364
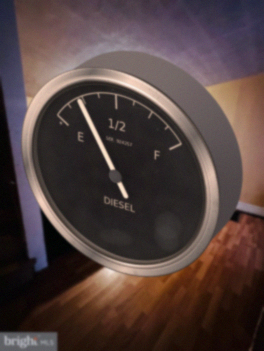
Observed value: 0.25
